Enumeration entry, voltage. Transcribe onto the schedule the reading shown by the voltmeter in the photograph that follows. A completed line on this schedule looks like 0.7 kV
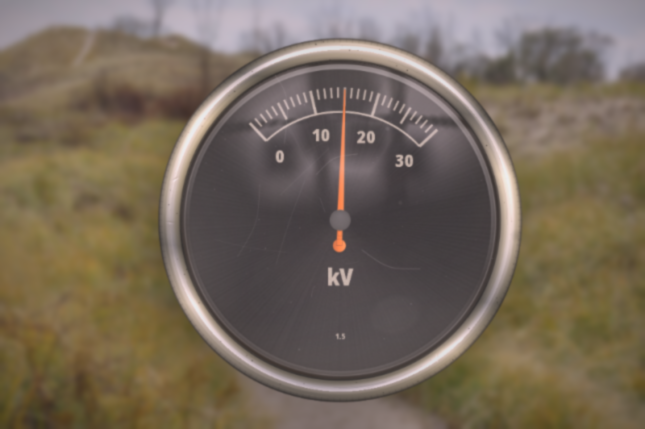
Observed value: 15 kV
